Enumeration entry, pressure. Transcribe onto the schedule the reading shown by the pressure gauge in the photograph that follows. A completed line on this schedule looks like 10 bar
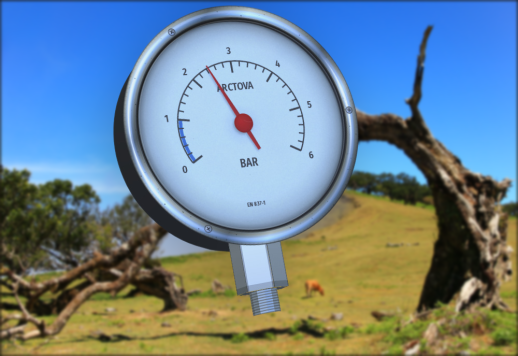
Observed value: 2.4 bar
